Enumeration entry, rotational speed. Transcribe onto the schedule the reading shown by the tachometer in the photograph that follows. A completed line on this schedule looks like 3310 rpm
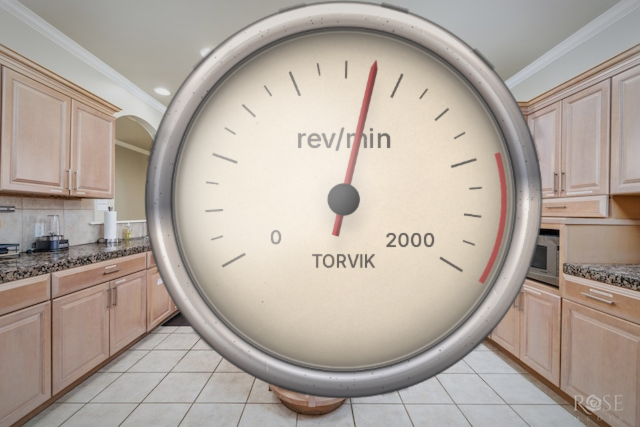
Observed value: 1100 rpm
